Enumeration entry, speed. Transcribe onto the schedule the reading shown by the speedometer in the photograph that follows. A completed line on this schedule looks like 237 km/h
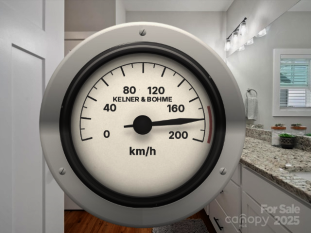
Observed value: 180 km/h
